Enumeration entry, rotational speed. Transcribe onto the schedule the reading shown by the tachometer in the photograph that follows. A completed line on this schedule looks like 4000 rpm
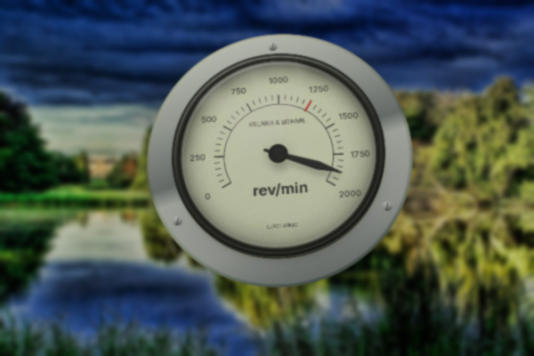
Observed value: 1900 rpm
